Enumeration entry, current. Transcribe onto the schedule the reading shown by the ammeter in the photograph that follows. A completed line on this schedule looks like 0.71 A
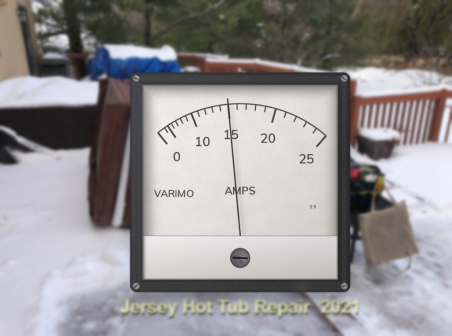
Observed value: 15 A
